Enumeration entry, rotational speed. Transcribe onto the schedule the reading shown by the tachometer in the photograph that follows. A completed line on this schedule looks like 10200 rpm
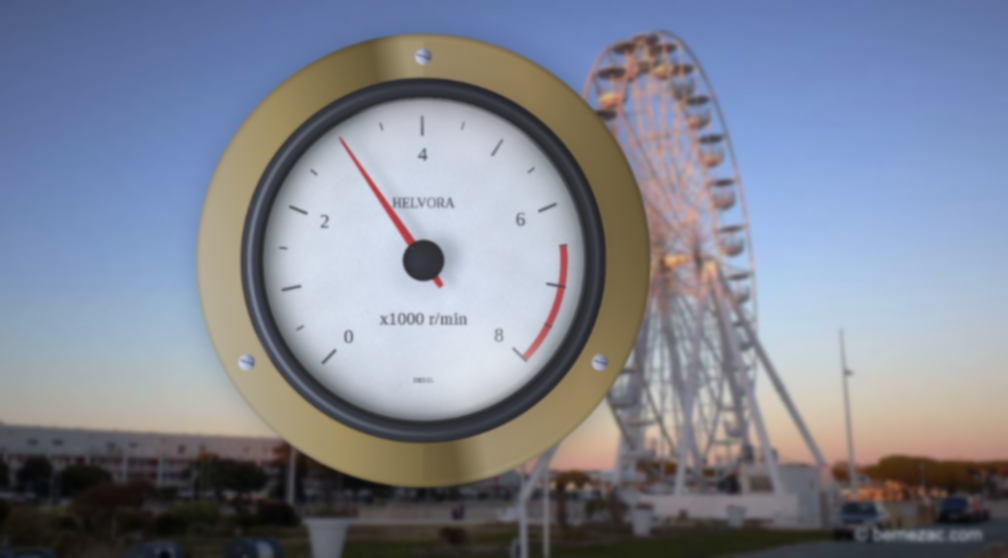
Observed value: 3000 rpm
